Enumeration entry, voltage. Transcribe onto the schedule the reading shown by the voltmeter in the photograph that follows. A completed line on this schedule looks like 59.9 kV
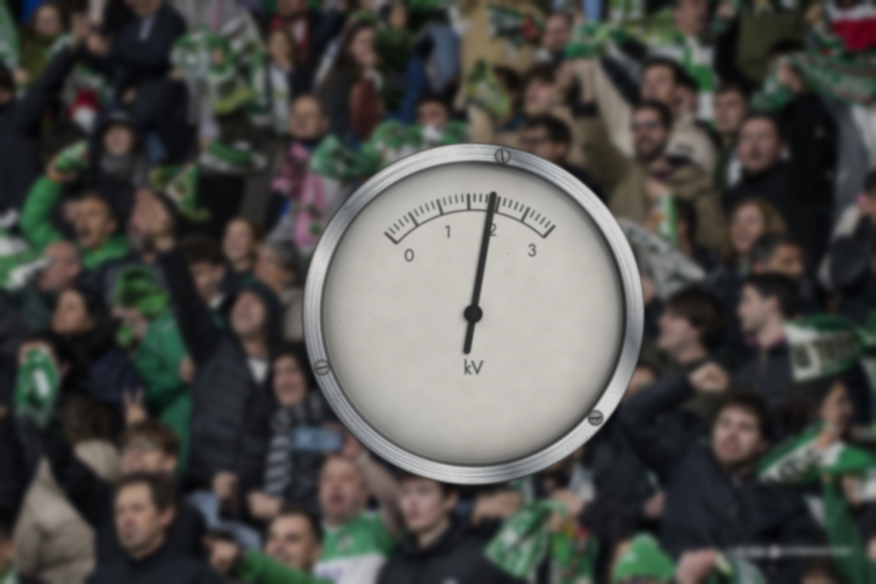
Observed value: 1.9 kV
